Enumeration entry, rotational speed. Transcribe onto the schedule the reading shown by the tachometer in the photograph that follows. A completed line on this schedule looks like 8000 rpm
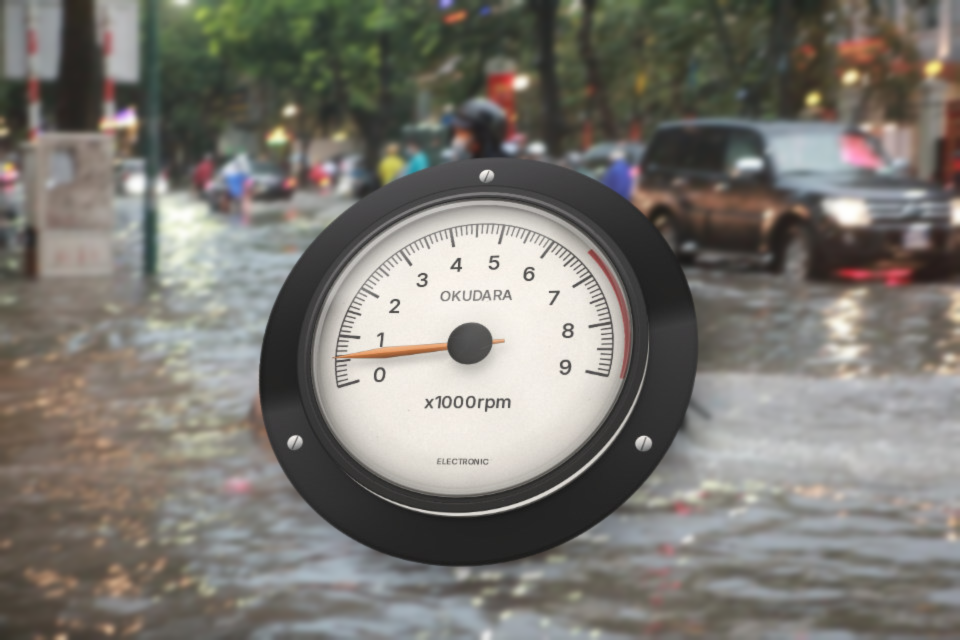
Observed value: 500 rpm
